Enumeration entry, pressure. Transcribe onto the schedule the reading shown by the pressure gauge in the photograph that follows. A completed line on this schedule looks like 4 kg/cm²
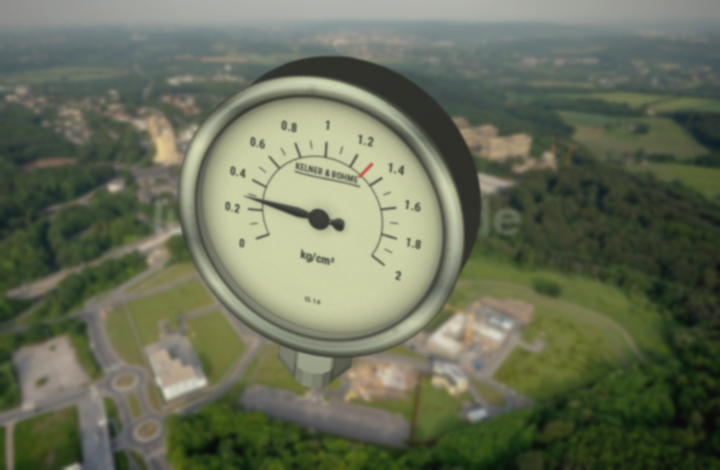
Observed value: 0.3 kg/cm²
